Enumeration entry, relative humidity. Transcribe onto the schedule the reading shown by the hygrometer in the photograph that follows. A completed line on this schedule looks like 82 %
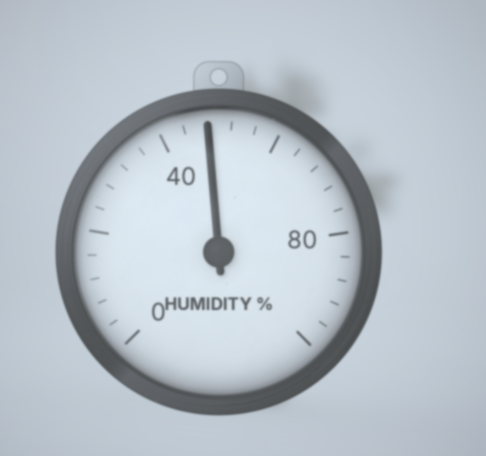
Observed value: 48 %
